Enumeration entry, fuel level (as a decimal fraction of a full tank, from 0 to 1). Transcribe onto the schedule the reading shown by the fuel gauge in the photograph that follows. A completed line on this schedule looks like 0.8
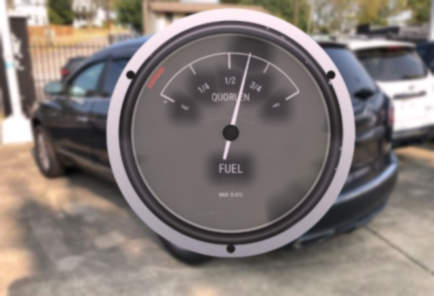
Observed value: 0.625
